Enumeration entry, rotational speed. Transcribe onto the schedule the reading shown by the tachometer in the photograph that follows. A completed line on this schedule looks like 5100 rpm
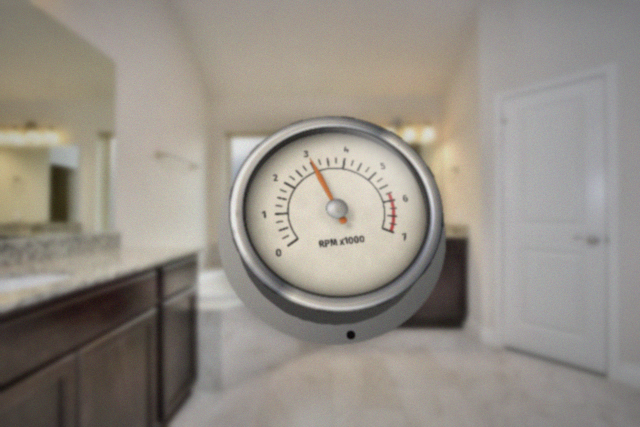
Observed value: 3000 rpm
